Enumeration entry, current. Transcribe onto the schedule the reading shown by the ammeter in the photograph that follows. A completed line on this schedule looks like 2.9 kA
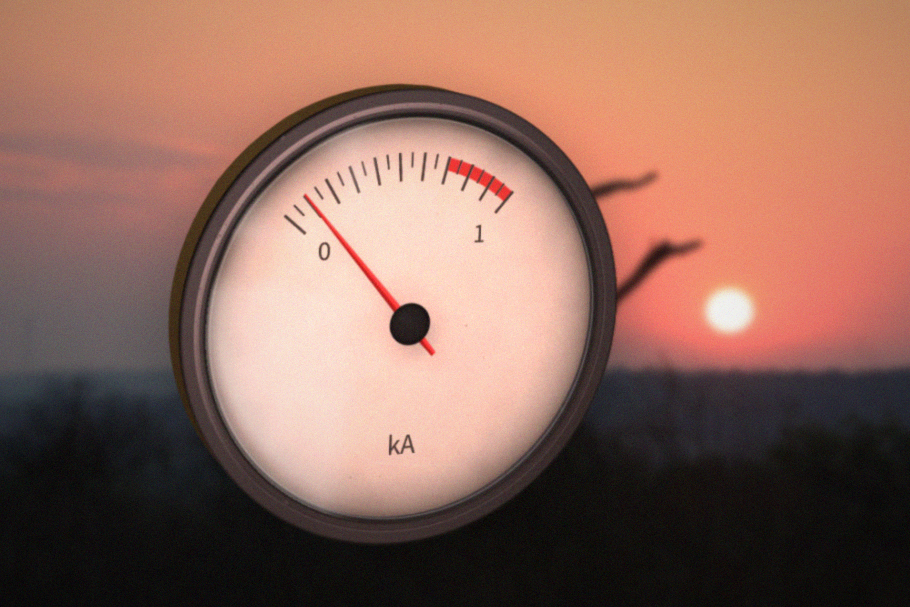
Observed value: 0.1 kA
